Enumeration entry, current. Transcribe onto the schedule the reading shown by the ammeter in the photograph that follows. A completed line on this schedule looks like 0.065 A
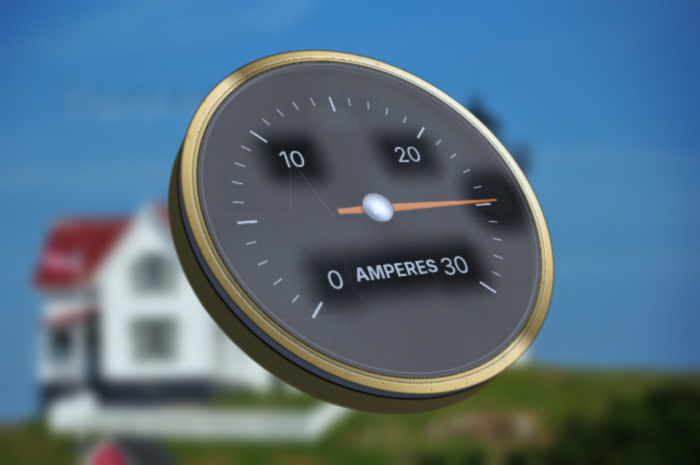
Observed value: 25 A
